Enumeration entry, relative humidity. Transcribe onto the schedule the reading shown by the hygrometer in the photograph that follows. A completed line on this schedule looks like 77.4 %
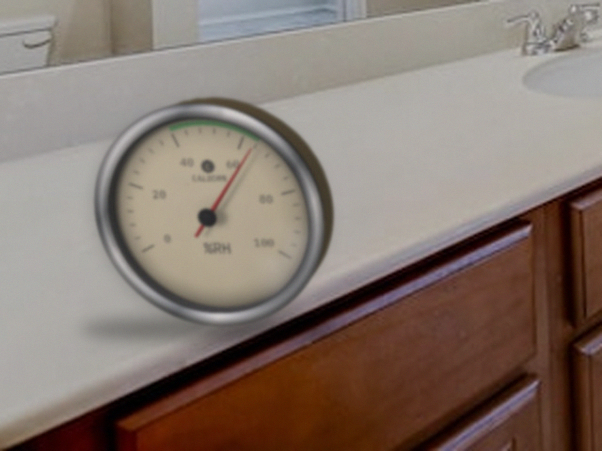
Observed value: 64 %
